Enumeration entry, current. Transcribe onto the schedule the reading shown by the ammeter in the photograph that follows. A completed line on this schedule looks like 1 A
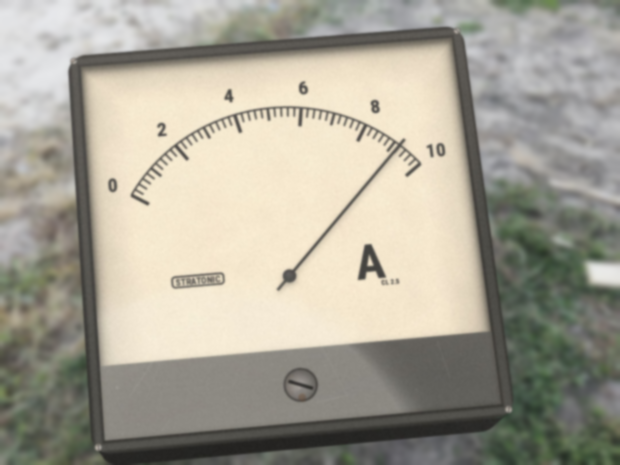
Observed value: 9.2 A
